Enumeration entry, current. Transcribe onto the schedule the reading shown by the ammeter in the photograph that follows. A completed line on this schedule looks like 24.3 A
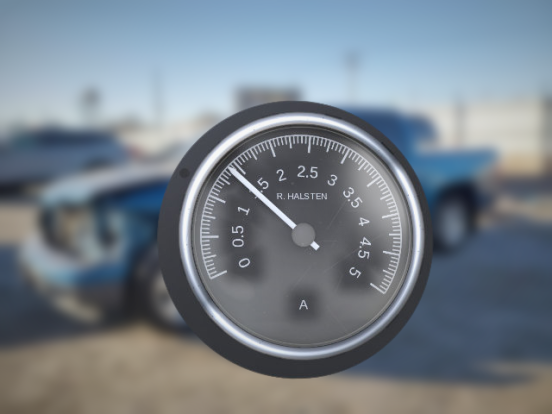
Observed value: 1.4 A
